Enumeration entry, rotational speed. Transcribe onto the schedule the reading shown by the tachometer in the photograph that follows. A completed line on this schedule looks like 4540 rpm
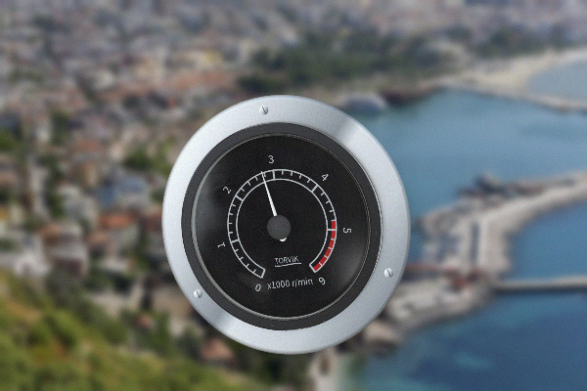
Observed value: 2800 rpm
